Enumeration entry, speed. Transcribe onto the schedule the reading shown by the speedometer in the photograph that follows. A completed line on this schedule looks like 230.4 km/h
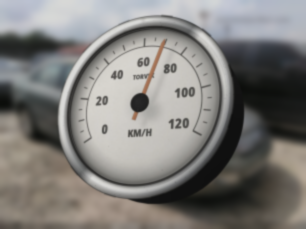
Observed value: 70 km/h
